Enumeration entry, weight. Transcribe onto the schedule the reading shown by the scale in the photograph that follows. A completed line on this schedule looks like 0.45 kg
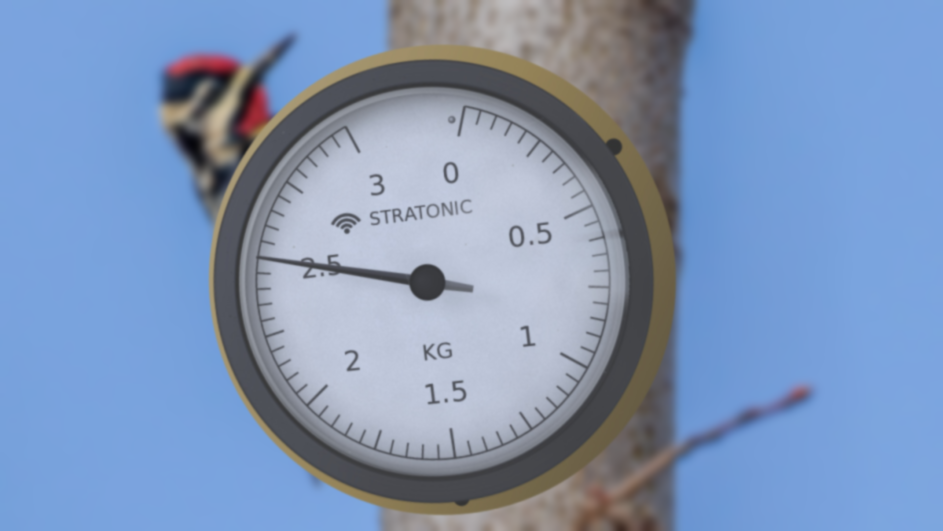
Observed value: 2.5 kg
